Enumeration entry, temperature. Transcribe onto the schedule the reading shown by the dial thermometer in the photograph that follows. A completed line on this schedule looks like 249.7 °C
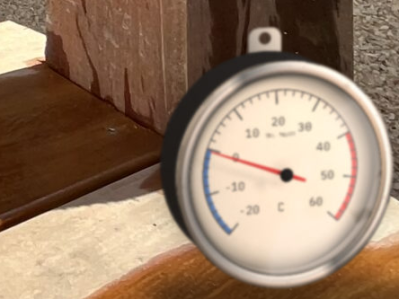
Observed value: 0 °C
